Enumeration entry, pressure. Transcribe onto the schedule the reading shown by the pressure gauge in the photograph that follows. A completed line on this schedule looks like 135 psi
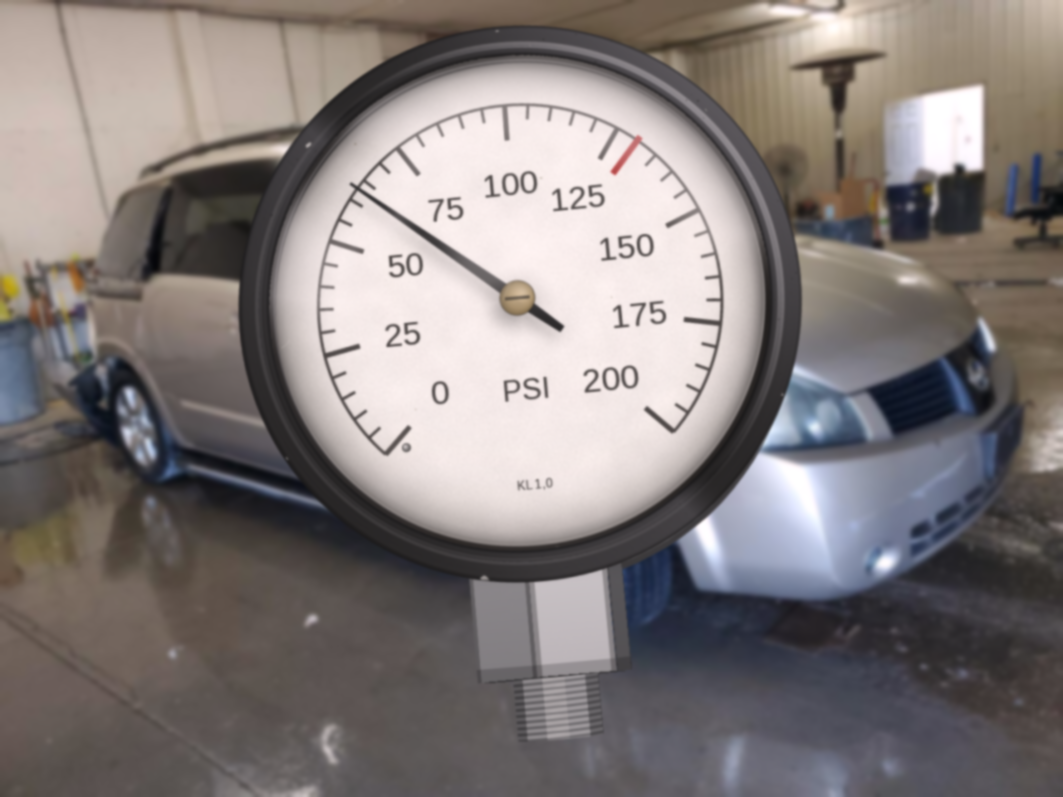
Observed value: 62.5 psi
